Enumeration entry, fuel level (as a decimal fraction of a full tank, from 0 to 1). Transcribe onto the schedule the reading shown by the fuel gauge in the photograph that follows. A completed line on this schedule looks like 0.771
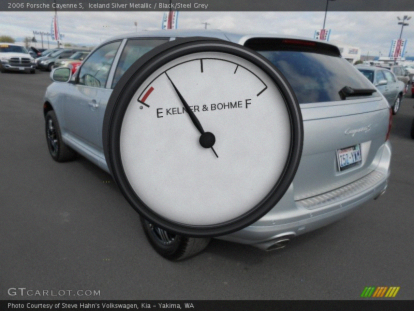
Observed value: 0.25
